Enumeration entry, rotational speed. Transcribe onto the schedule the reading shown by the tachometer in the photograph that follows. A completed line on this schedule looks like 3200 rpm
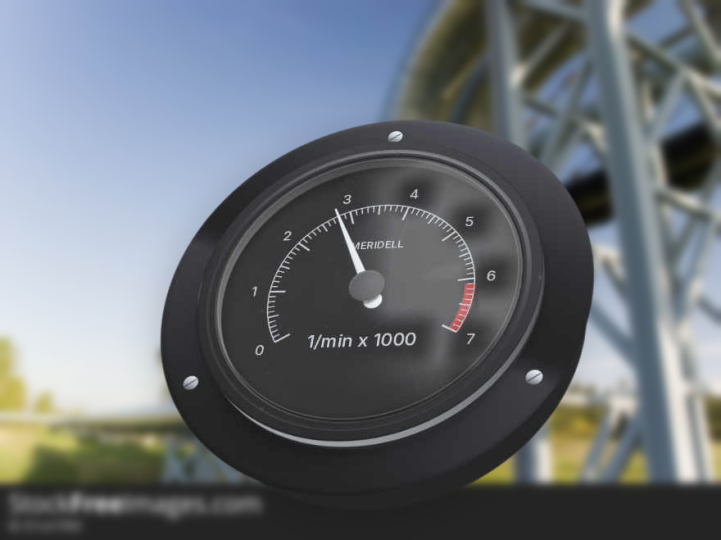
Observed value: 2800 rpm
